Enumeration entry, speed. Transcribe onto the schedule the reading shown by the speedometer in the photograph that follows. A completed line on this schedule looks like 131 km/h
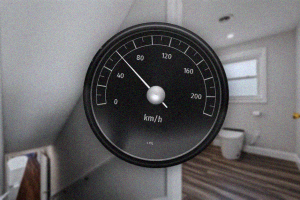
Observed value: 60 km/h
